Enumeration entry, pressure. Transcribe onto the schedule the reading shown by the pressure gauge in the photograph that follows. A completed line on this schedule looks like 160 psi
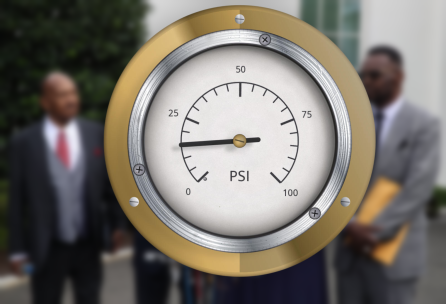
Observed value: 15 psi
